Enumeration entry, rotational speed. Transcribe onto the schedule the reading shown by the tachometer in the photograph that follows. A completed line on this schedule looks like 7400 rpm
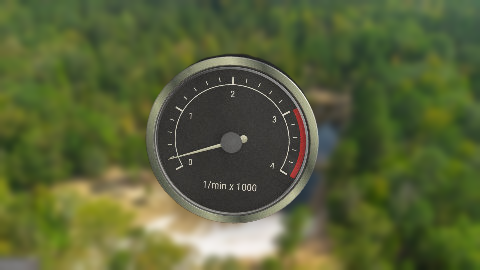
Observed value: 200 rpm
